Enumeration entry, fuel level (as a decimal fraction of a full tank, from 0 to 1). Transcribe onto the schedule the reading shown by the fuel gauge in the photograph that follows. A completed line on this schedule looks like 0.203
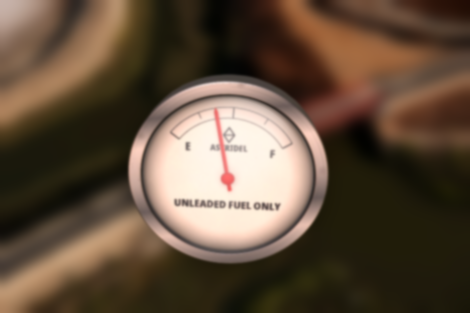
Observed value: 0.375
